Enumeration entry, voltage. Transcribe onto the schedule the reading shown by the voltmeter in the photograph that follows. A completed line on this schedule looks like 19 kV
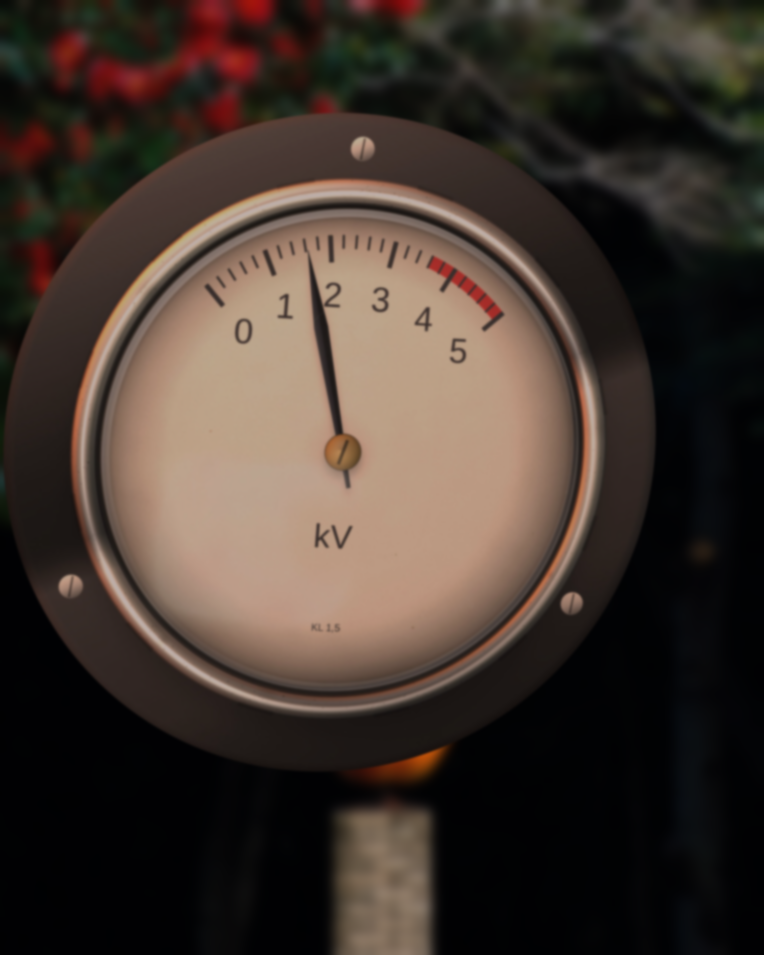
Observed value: 1.6 kV
